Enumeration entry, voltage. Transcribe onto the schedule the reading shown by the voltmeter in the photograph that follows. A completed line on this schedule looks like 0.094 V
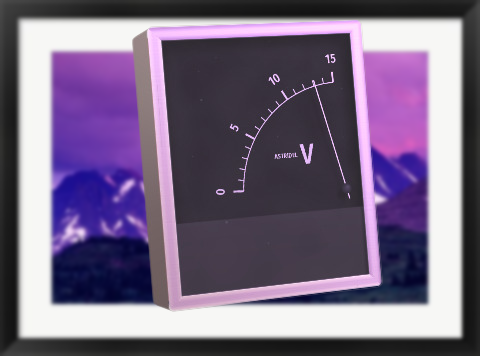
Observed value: 13 V
